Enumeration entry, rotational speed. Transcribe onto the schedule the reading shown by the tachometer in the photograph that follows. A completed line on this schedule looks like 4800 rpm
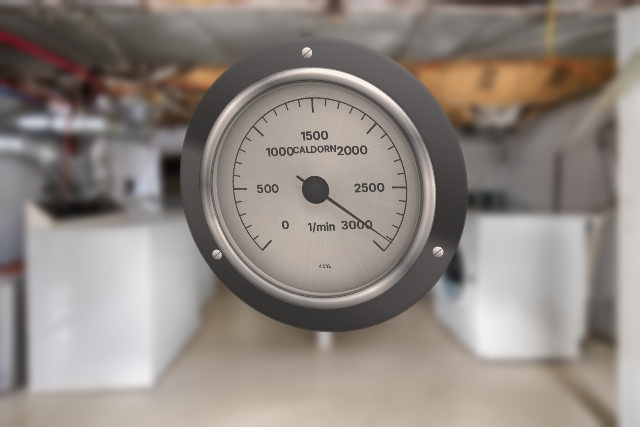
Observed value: 2900 rpm
